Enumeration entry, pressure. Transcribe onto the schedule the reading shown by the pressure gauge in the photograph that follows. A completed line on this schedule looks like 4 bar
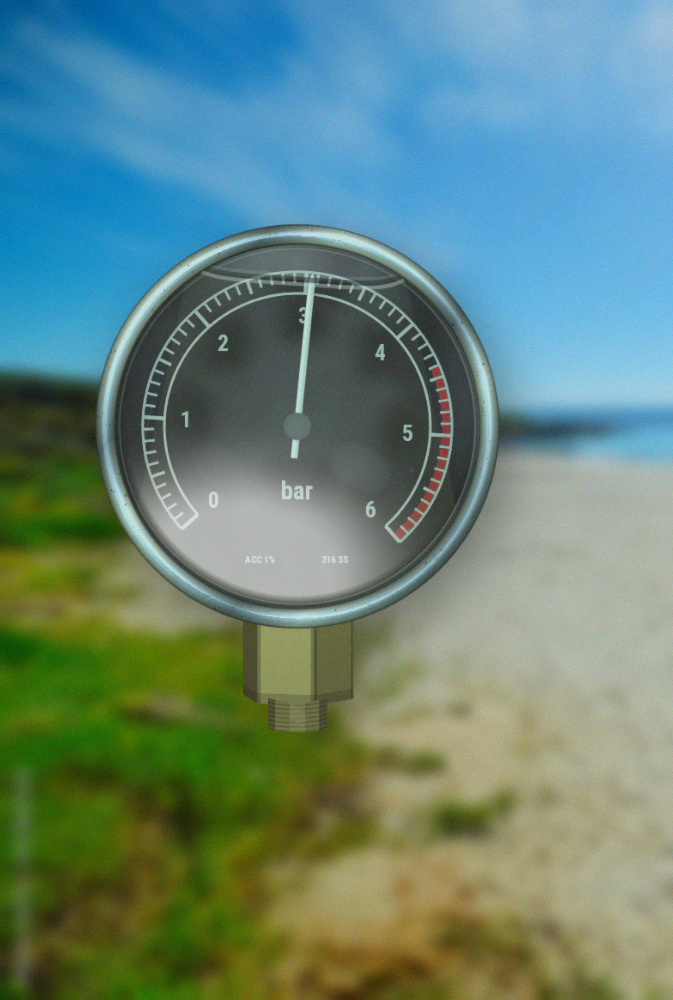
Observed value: 3.05 bar
